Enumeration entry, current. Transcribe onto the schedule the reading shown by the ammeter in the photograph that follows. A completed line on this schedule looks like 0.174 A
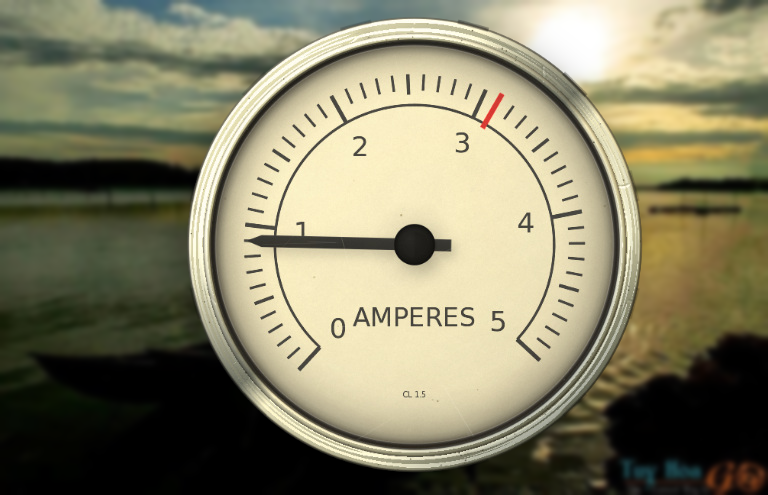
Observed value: 0.9 A
